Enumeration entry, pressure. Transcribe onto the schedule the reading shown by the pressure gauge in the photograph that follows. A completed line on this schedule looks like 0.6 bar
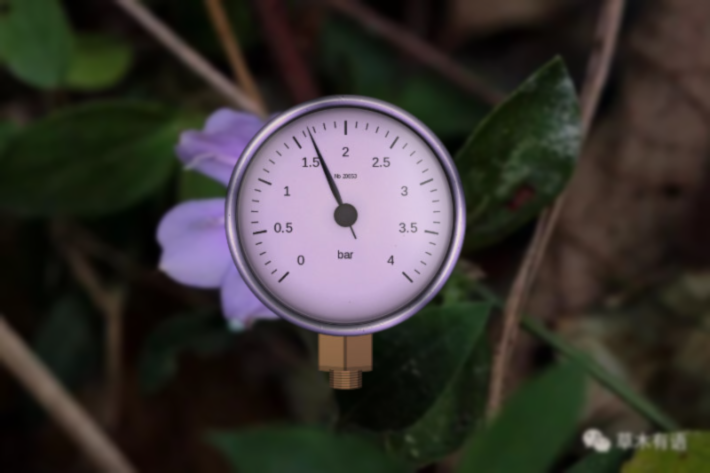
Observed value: 1.65 bar
